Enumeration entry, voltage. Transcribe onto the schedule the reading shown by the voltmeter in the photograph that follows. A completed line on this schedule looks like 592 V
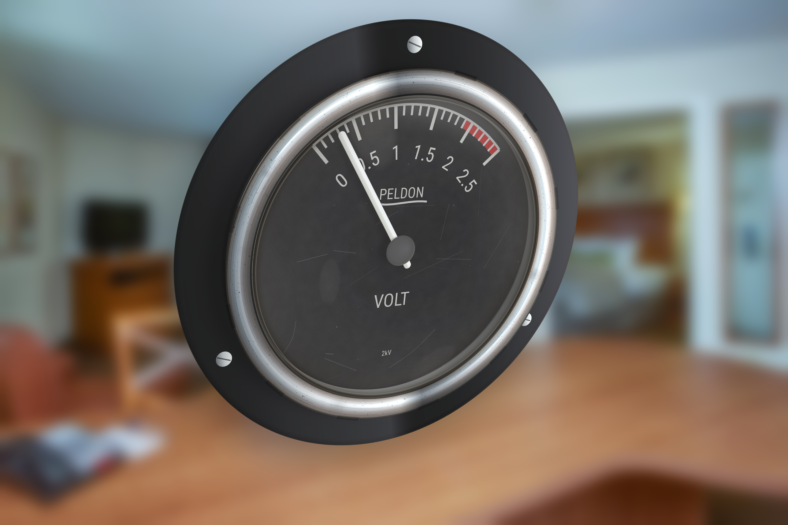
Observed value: 0.3 V
